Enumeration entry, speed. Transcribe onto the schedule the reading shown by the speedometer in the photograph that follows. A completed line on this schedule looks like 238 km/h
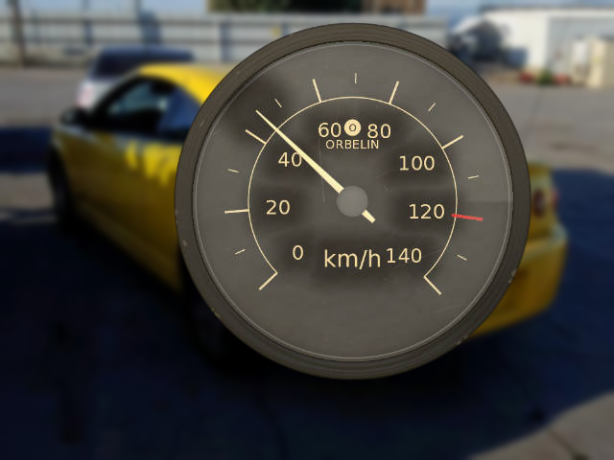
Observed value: 45 km/h
